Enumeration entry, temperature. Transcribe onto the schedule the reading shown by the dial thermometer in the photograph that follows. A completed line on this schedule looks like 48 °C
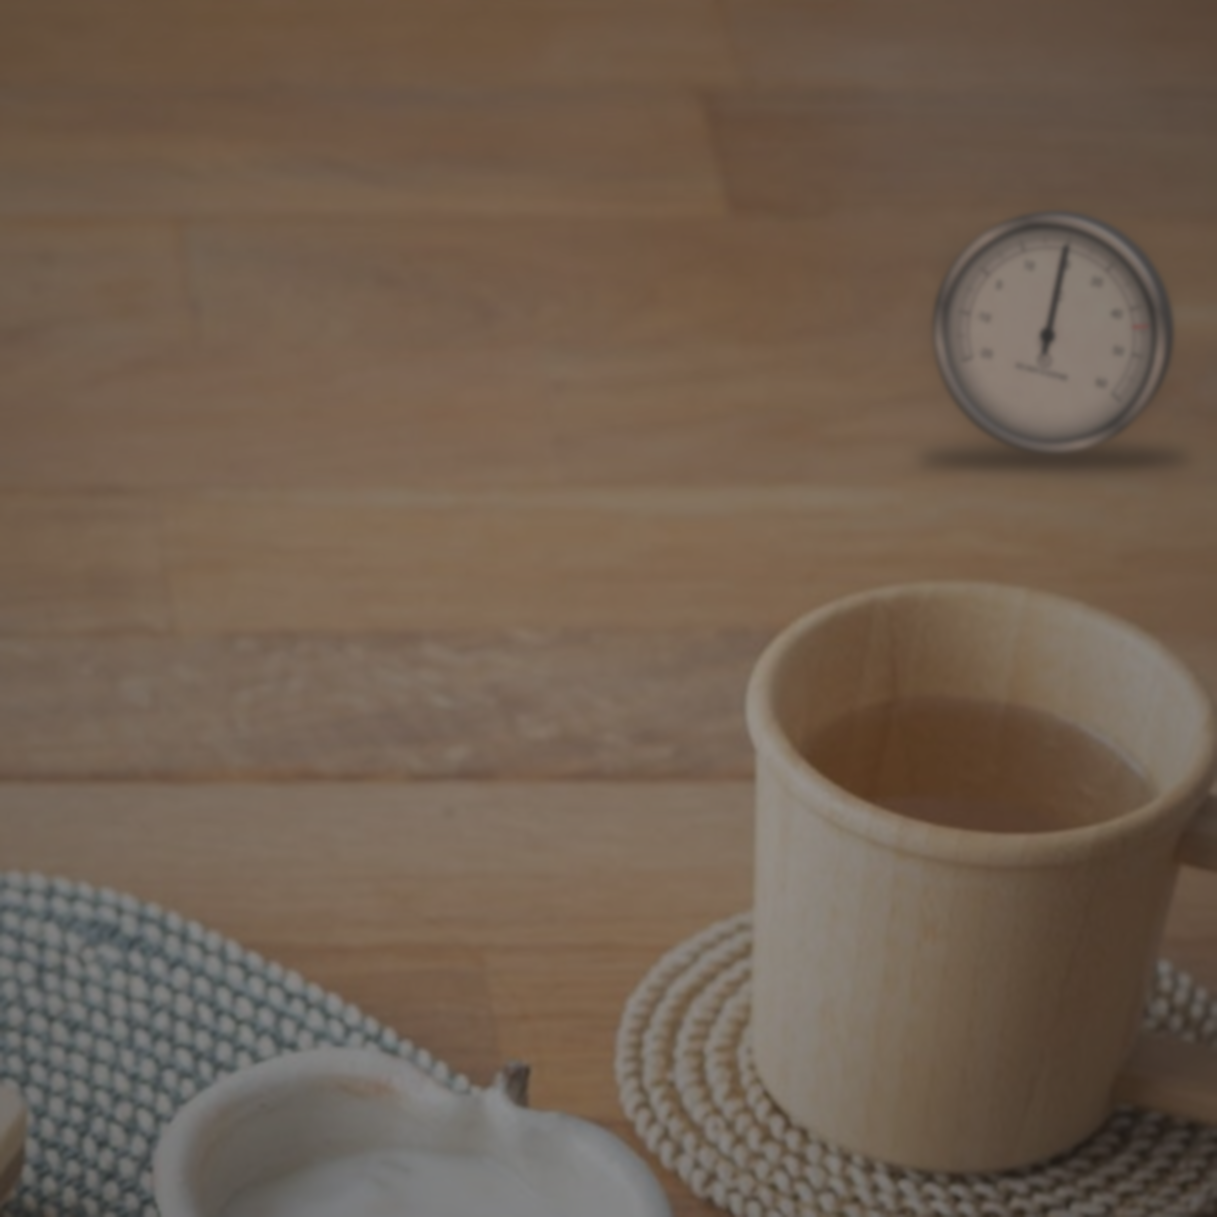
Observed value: 20 °C
